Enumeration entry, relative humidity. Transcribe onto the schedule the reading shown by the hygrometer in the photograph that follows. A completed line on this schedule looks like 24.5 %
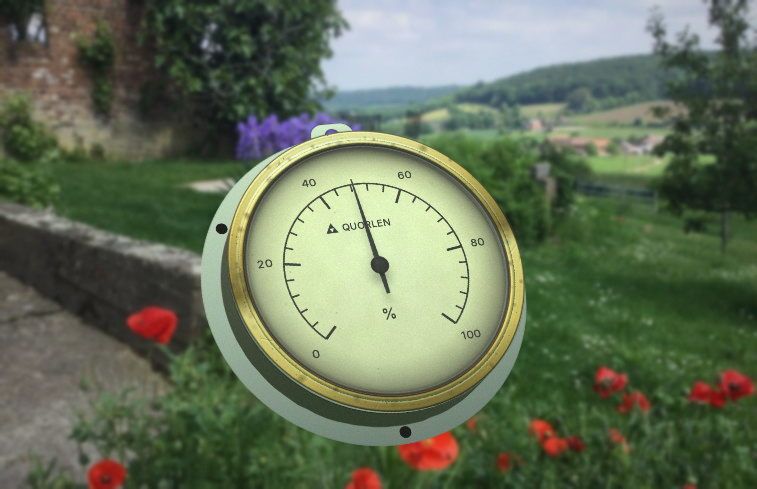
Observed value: 48 %
